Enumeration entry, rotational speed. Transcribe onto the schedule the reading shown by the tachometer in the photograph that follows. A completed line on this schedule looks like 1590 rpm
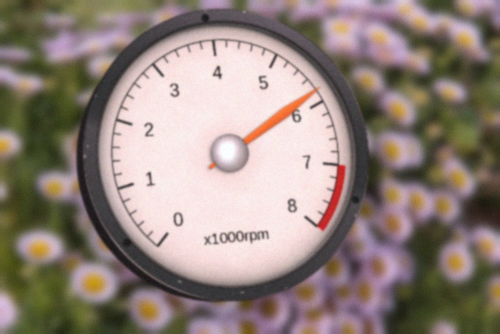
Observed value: 5800 rpm
